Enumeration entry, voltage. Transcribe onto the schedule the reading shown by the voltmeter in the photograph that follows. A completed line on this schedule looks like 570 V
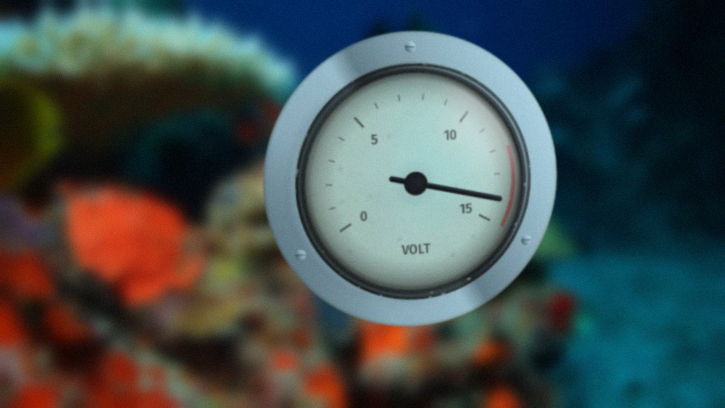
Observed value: 14 V
